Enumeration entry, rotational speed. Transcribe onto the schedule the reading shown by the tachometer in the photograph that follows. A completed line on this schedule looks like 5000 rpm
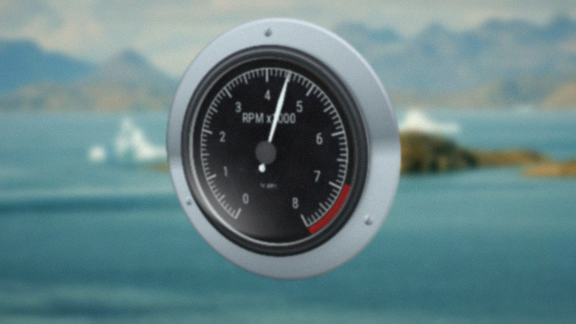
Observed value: 4500 rpm
